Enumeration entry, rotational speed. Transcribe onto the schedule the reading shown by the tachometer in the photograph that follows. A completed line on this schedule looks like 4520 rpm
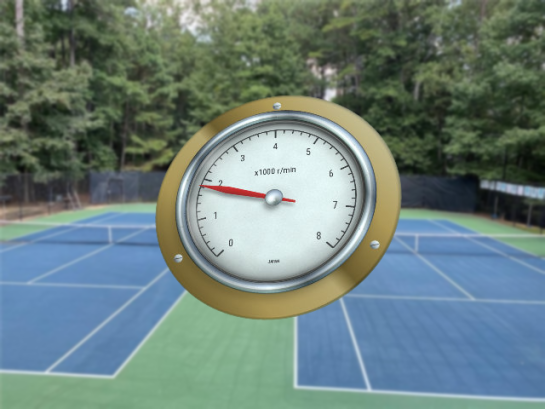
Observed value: 1800 rpm
